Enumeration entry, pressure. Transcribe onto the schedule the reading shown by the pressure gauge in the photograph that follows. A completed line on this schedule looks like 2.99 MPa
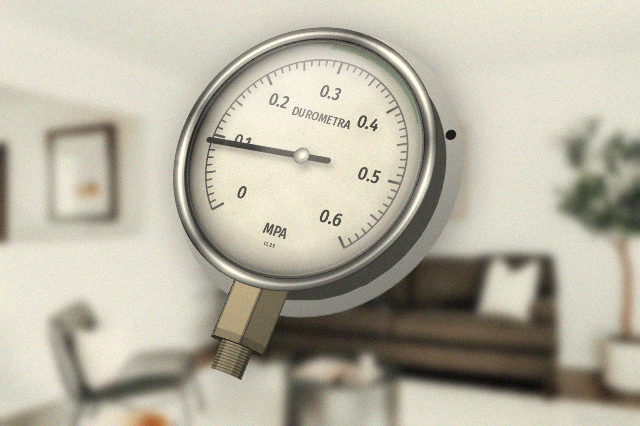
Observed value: 0.09 MPa
